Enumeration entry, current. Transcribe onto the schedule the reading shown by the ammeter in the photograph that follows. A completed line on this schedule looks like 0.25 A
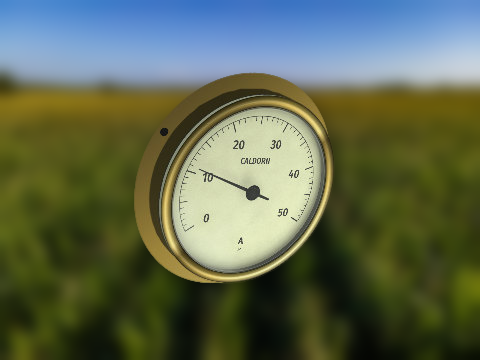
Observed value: 11 A
